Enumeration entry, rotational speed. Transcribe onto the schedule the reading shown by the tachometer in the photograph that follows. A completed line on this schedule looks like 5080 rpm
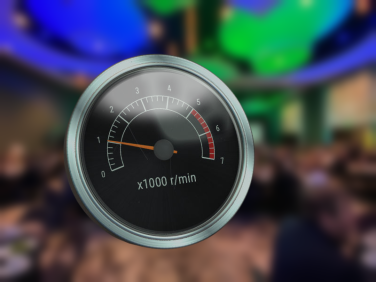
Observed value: 1000 rpm
